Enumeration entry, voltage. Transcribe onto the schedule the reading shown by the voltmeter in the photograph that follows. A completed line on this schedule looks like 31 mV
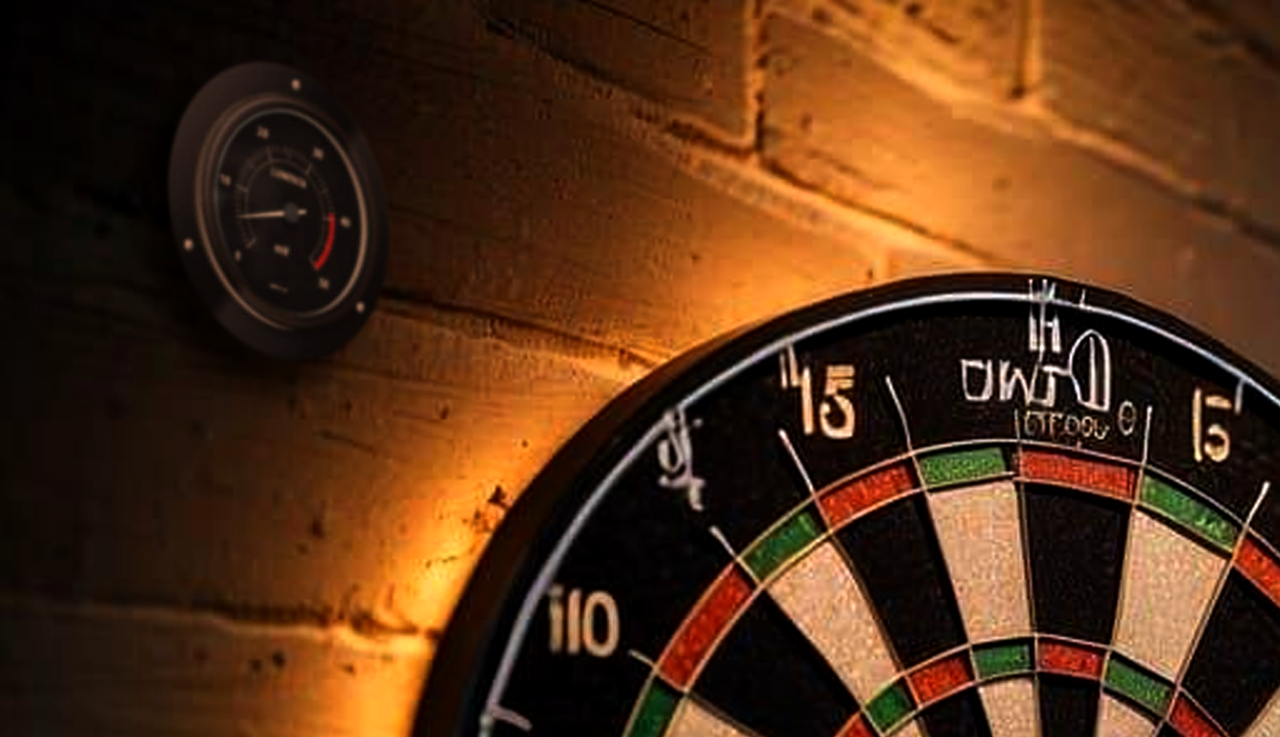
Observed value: 5 mV
